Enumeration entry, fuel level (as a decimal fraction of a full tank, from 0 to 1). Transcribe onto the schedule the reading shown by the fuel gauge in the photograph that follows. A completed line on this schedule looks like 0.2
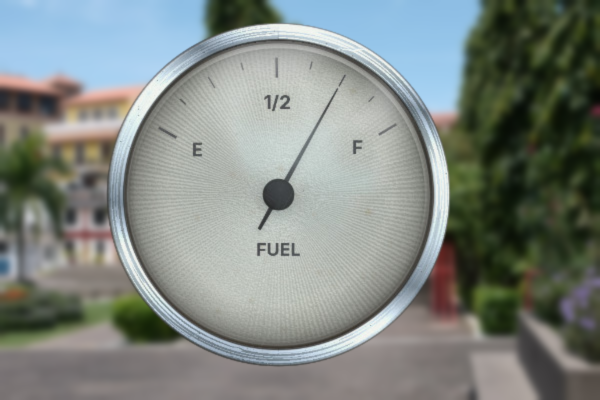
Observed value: 0.75
